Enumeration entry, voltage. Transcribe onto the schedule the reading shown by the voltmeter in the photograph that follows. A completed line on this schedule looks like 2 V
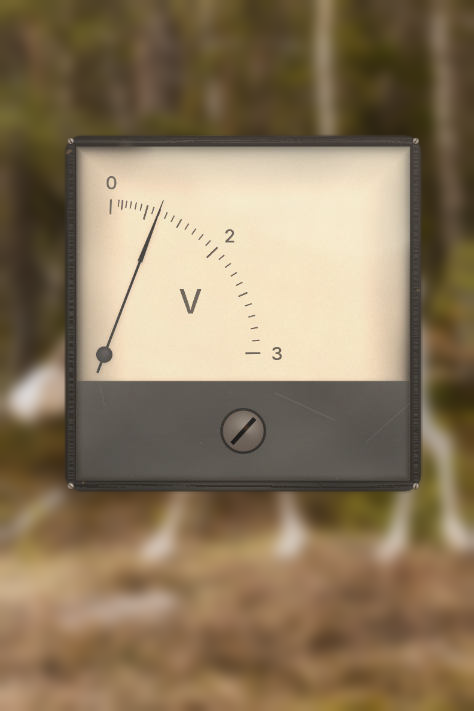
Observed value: 1.2 V
